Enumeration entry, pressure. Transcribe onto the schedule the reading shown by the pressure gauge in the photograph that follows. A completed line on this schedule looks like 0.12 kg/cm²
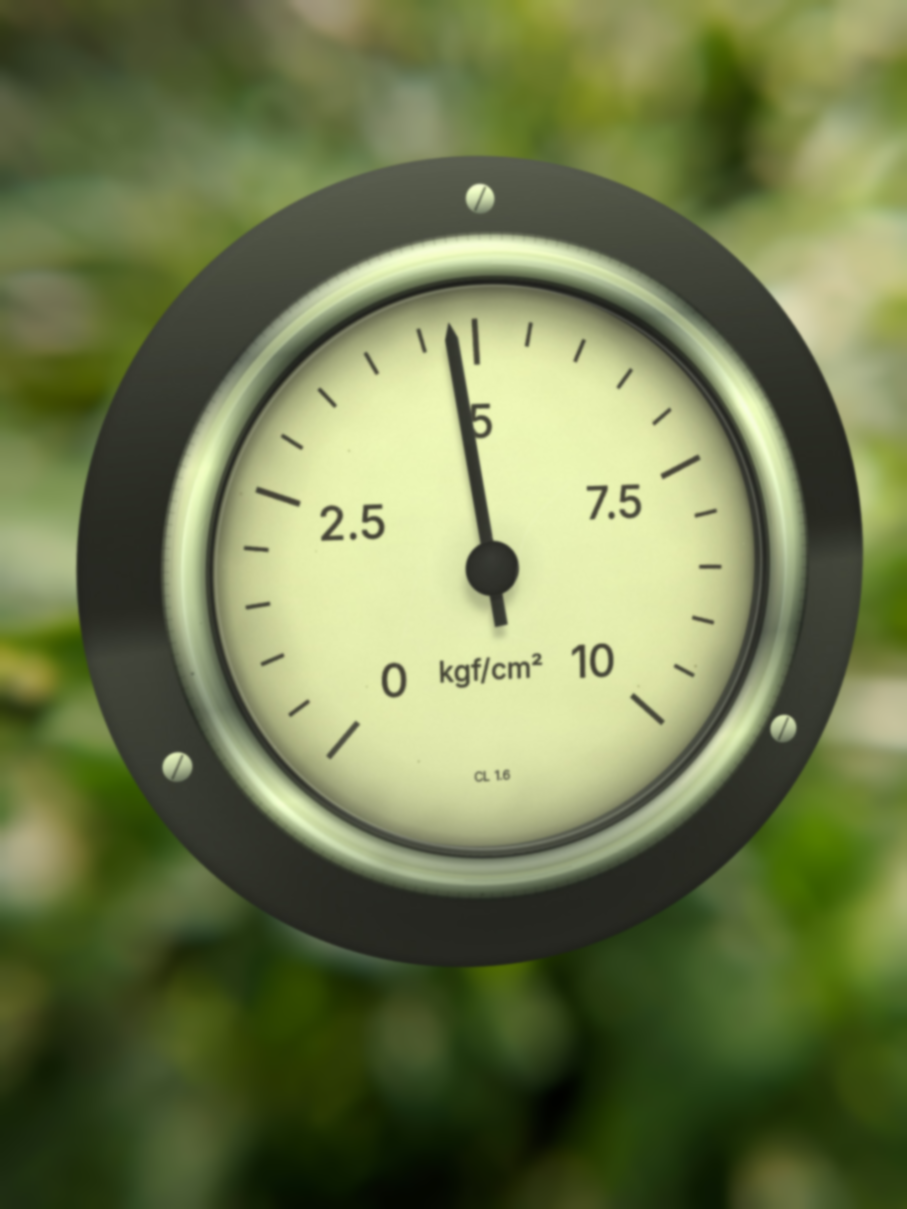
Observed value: 4.75 kg/cm²
